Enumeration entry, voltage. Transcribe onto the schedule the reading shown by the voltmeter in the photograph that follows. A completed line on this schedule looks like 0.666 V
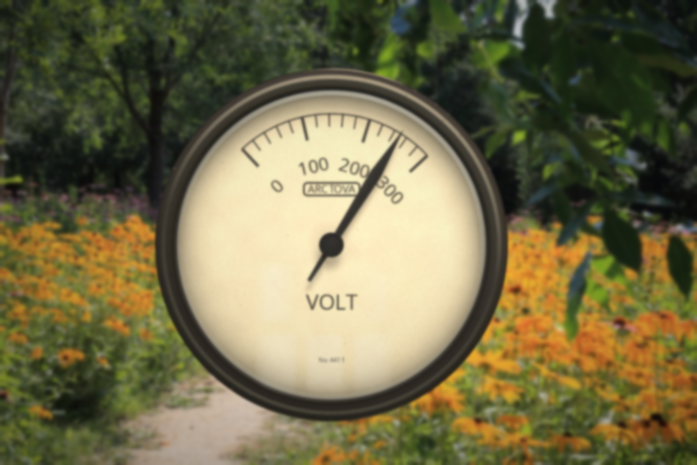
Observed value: 250 V
